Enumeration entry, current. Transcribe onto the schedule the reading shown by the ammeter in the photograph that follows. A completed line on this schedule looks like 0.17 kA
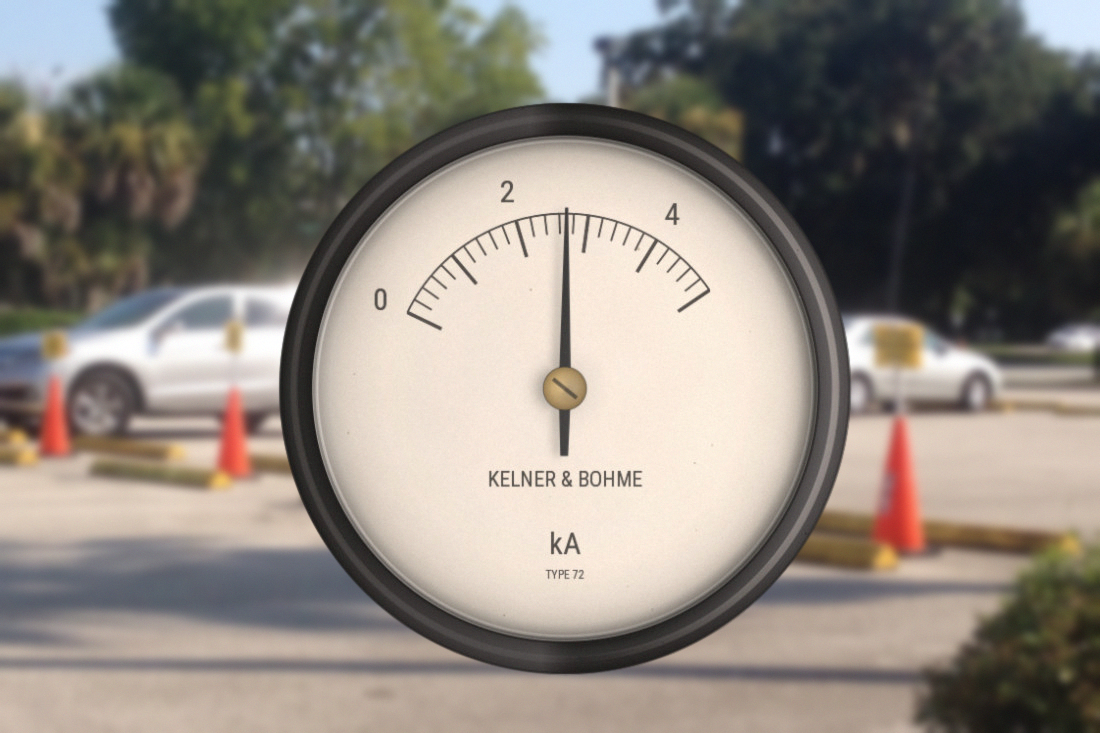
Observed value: 2.7 kA
